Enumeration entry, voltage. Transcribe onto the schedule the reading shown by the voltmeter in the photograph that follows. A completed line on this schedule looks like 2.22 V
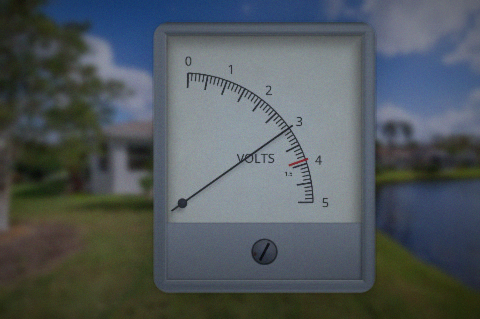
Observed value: 3 V
